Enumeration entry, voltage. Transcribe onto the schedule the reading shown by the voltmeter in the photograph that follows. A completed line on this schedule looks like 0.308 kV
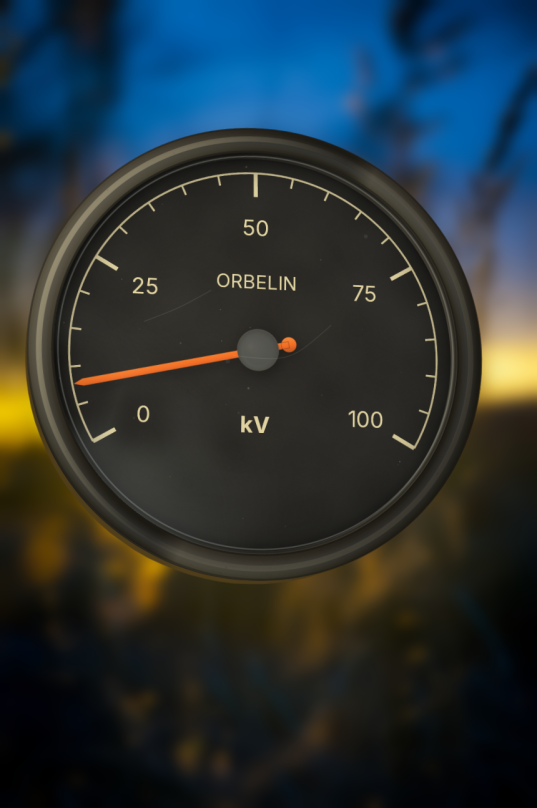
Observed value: 7.5 kV
